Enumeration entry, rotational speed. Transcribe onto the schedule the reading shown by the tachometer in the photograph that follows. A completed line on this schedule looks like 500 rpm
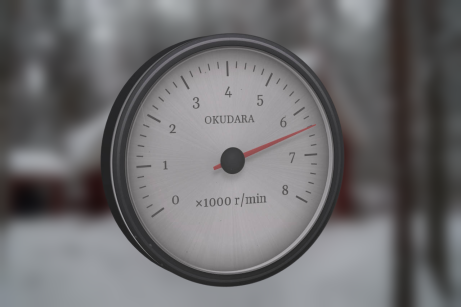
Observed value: 6400 rpm
